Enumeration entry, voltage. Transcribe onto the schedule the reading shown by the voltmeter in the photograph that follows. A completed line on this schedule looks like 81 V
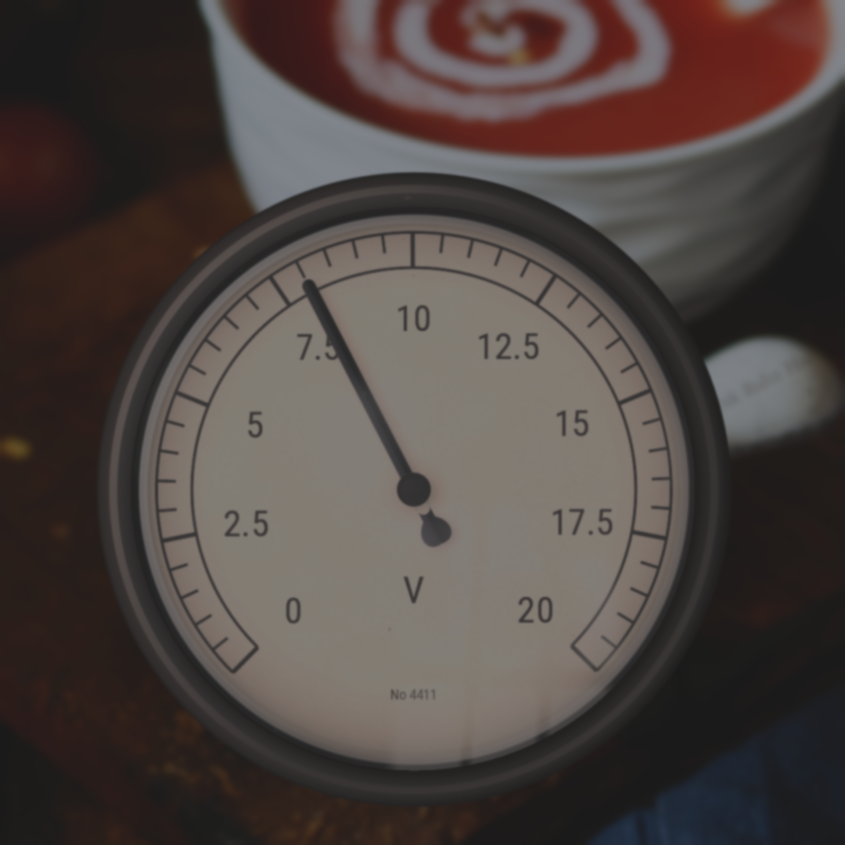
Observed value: 8 V
